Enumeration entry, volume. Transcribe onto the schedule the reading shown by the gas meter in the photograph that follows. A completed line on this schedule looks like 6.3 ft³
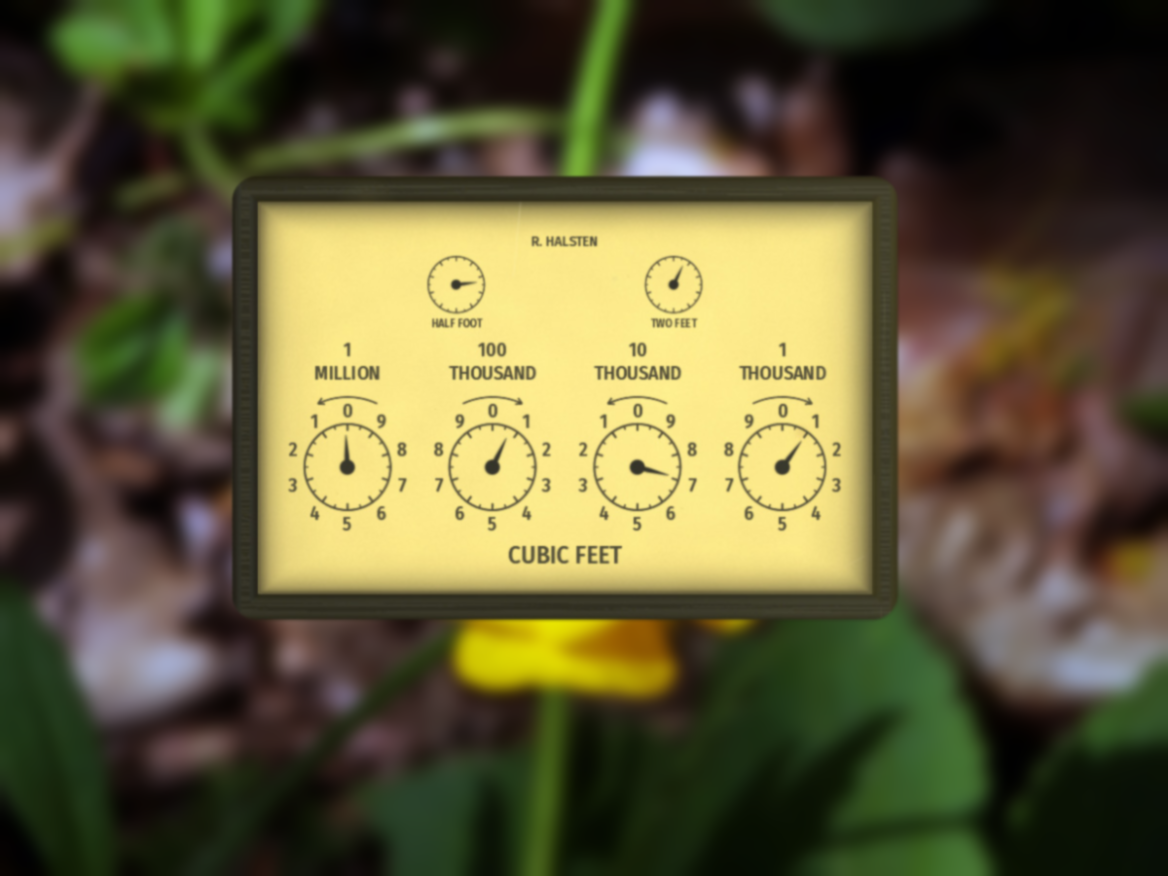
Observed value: 7100 ft³
